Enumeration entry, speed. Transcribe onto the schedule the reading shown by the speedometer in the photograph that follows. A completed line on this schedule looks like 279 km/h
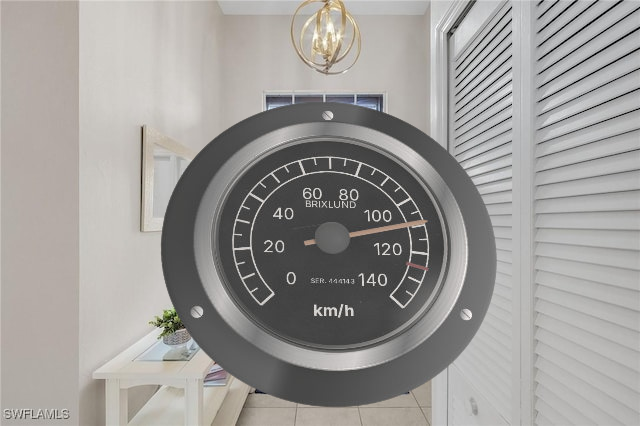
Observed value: 110 km/h
